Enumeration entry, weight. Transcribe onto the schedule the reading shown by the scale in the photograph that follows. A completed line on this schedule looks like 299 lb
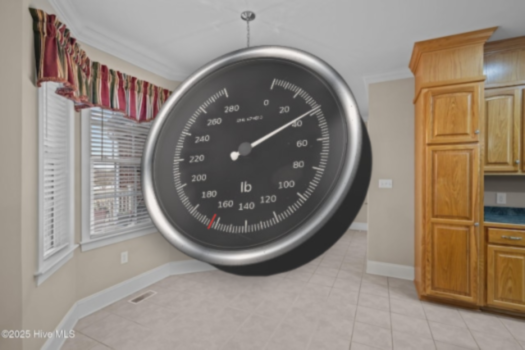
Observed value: 40 lb
